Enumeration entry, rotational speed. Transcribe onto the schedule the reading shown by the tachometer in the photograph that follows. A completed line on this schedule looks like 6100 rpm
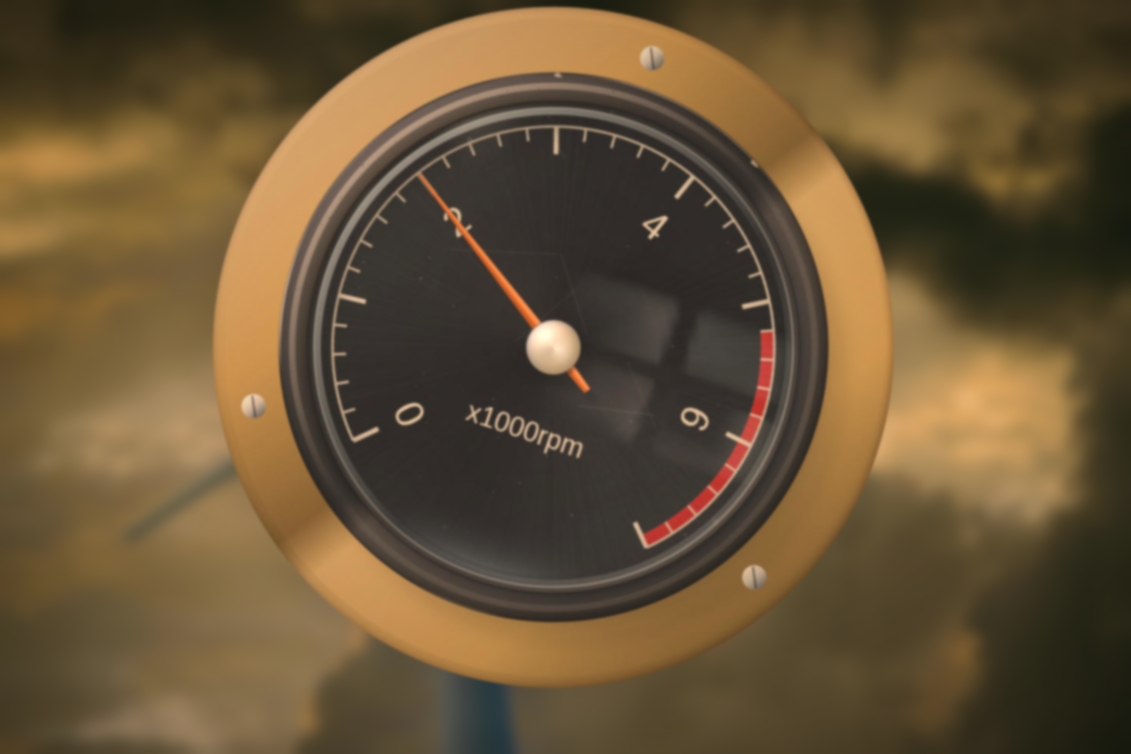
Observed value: 2000 rpm
